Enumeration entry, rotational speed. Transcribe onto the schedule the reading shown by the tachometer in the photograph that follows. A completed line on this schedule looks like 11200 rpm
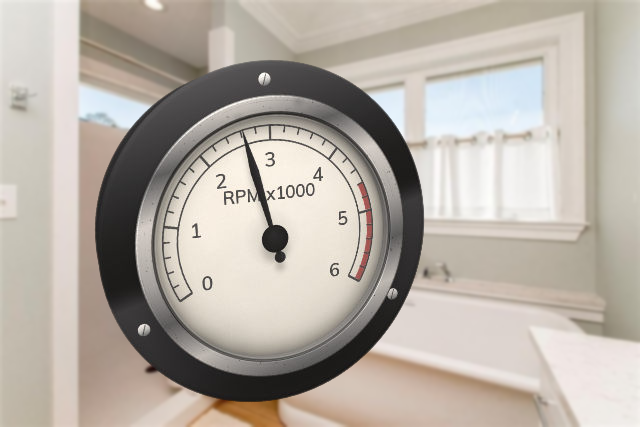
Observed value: 2600 rpm
